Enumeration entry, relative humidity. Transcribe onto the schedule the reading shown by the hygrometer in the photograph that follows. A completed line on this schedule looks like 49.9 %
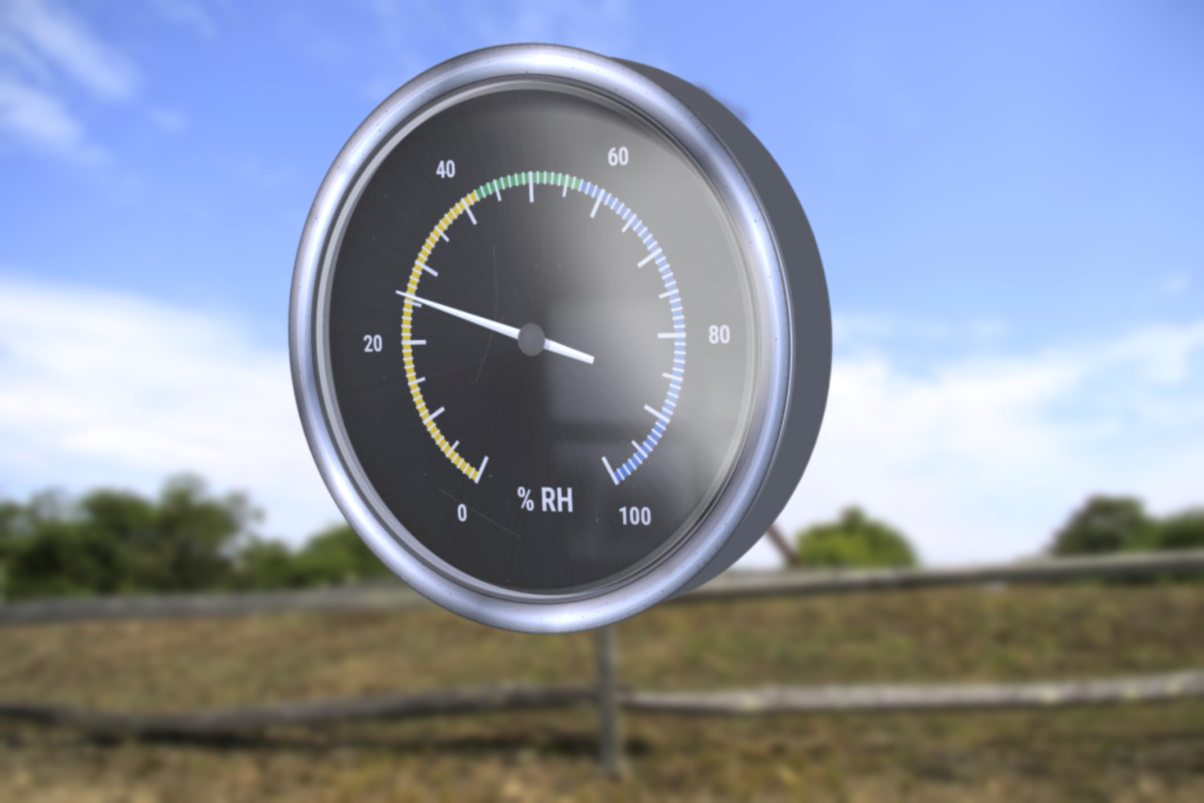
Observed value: 26 %
